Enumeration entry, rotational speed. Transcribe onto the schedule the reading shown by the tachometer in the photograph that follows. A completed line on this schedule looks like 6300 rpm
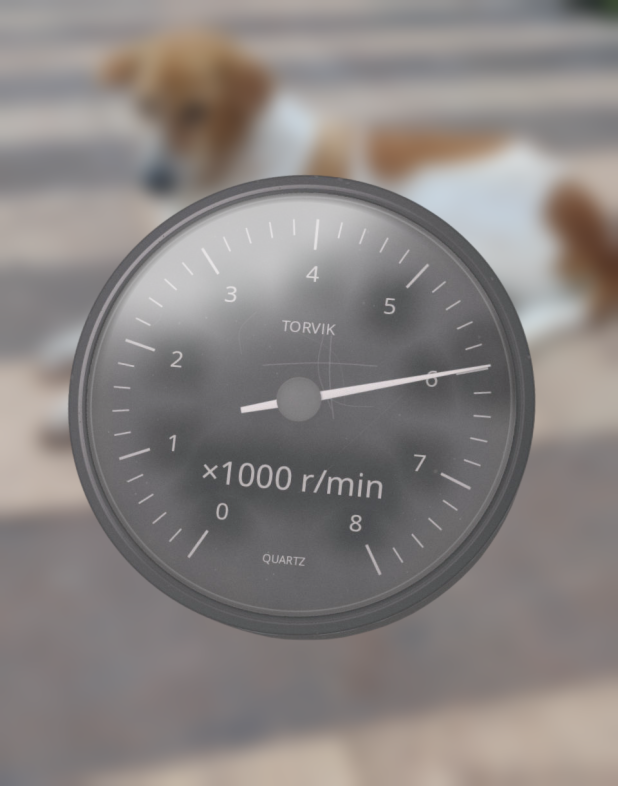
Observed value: 6000 rpm
